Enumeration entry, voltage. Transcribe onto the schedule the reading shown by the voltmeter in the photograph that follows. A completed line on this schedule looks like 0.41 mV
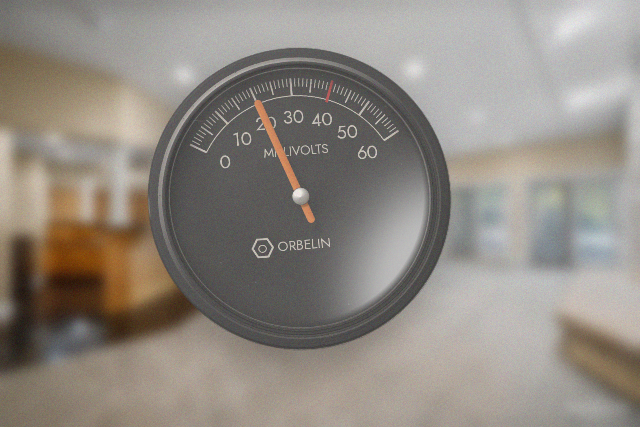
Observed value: 20 mV
